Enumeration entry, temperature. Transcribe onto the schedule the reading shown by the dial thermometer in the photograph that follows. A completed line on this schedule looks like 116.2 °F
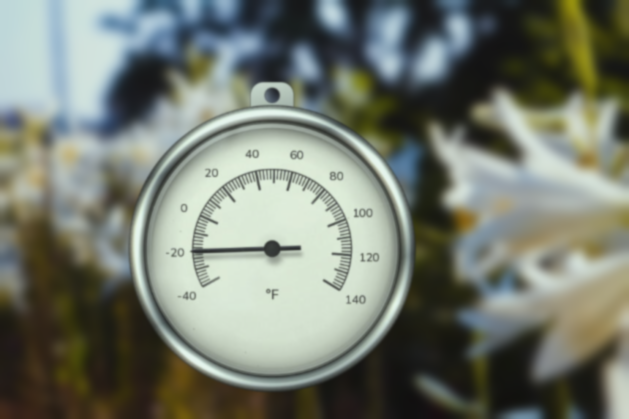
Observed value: -20 °F
